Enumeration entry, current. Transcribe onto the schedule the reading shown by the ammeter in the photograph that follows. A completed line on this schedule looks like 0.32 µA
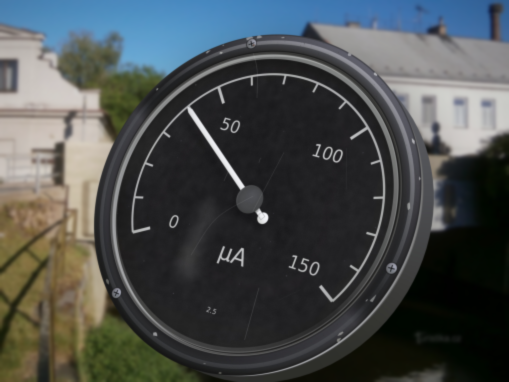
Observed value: 40 µA
